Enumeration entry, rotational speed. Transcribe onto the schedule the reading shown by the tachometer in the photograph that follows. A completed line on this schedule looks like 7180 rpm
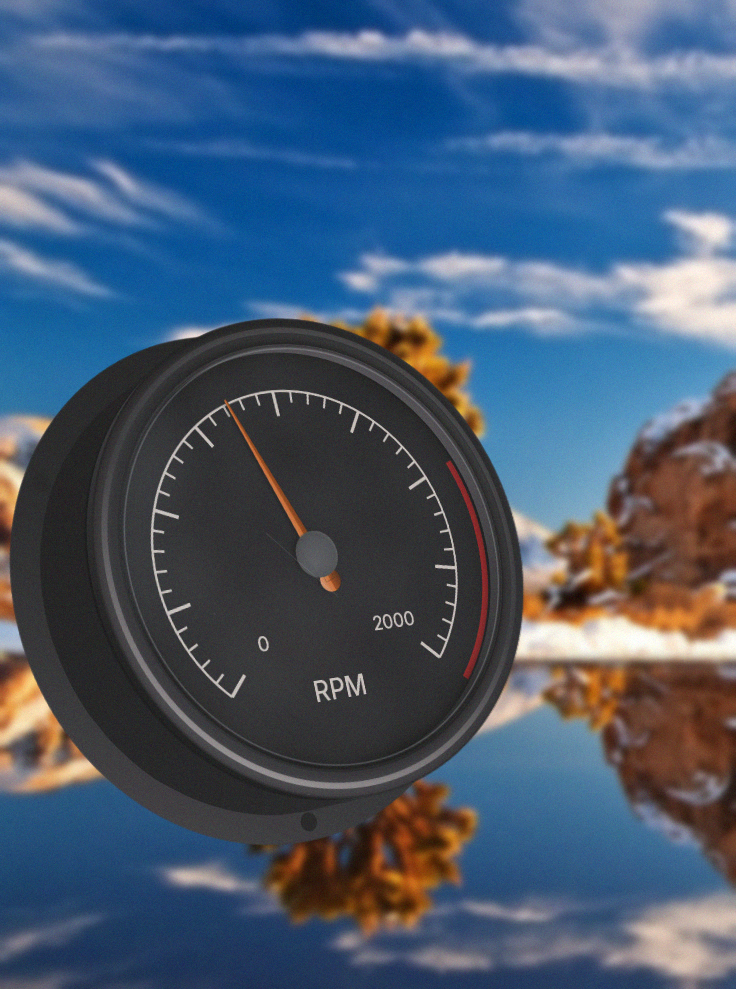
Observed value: 850 rpm
